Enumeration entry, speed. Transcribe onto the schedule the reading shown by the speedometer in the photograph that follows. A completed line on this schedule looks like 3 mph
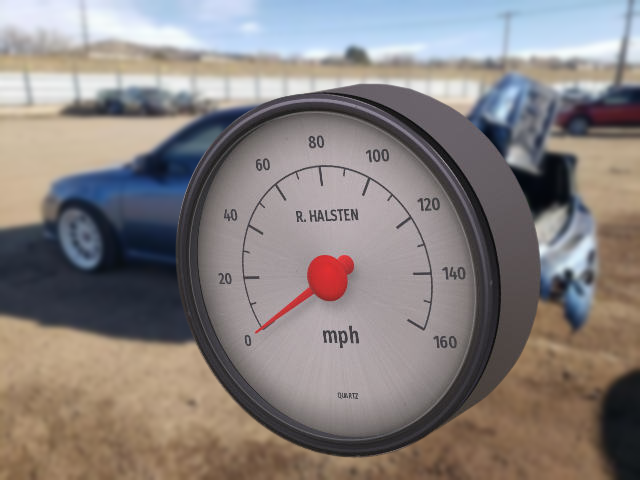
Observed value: 0 mph
